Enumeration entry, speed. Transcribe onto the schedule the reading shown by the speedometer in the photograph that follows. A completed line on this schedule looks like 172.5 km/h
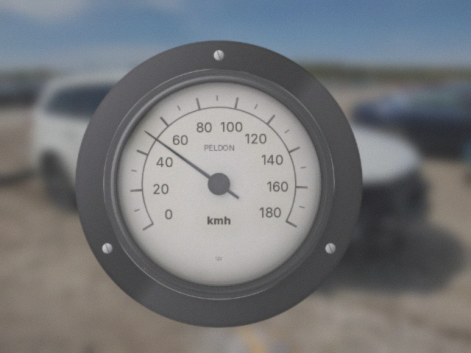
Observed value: 50 km/h
